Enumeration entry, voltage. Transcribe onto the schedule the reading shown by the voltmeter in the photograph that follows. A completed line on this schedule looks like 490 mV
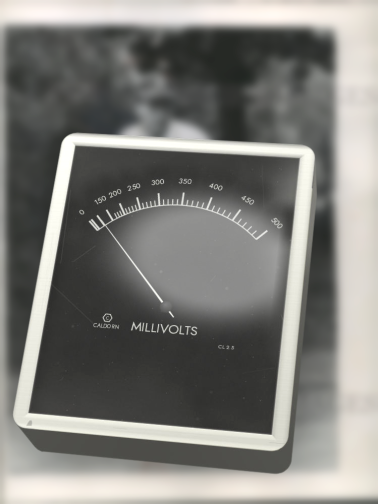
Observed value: 100 mV
